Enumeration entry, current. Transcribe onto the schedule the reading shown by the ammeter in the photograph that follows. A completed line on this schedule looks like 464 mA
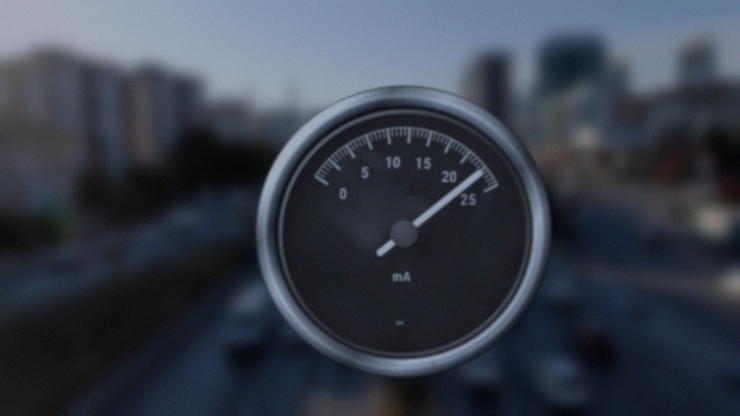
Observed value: 22.5 mA
